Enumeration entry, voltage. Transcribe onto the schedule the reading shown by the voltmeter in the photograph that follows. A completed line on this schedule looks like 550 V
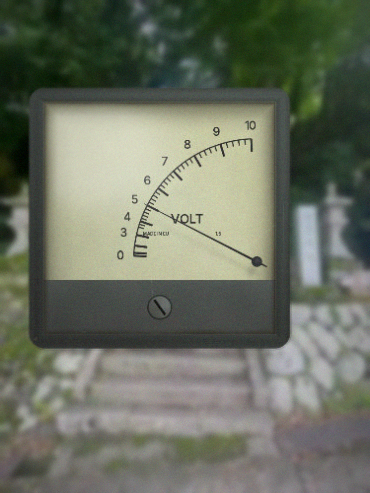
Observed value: 5 V
